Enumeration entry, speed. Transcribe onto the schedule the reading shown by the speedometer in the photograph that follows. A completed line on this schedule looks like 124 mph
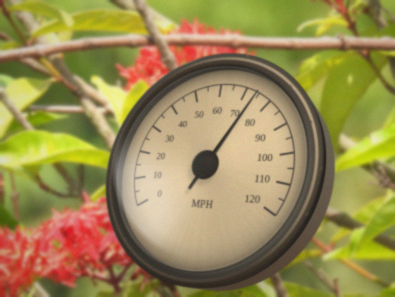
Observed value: 75 mph
